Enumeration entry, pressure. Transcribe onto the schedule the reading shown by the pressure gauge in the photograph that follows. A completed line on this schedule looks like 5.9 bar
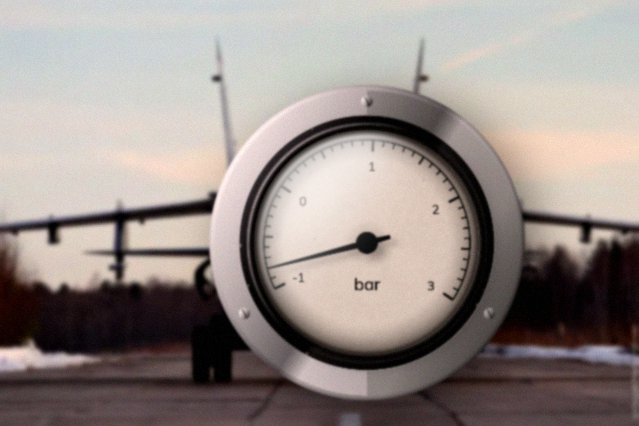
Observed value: -0.8 bar
